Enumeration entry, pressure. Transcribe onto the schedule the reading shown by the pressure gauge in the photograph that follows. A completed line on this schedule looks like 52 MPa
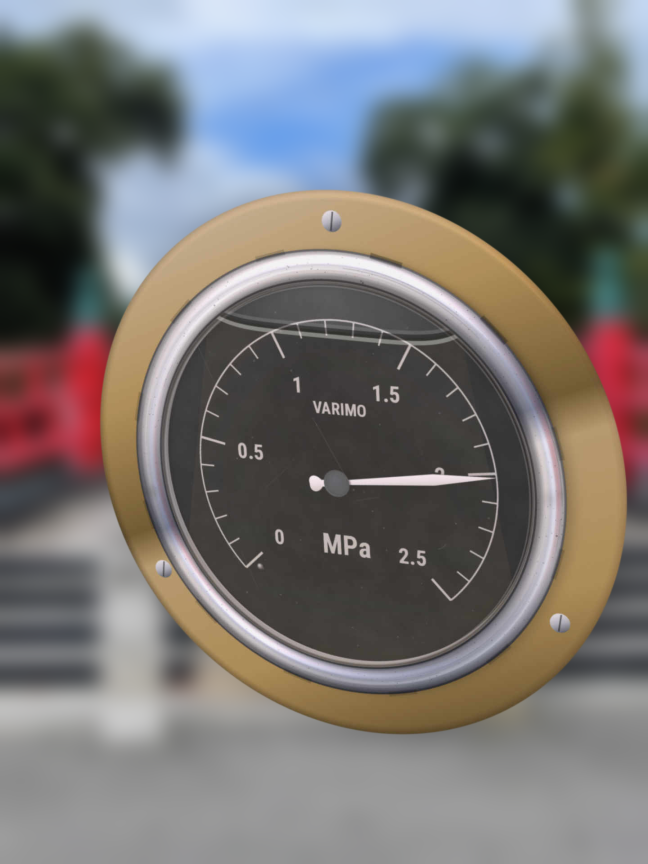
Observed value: 2 MPa
